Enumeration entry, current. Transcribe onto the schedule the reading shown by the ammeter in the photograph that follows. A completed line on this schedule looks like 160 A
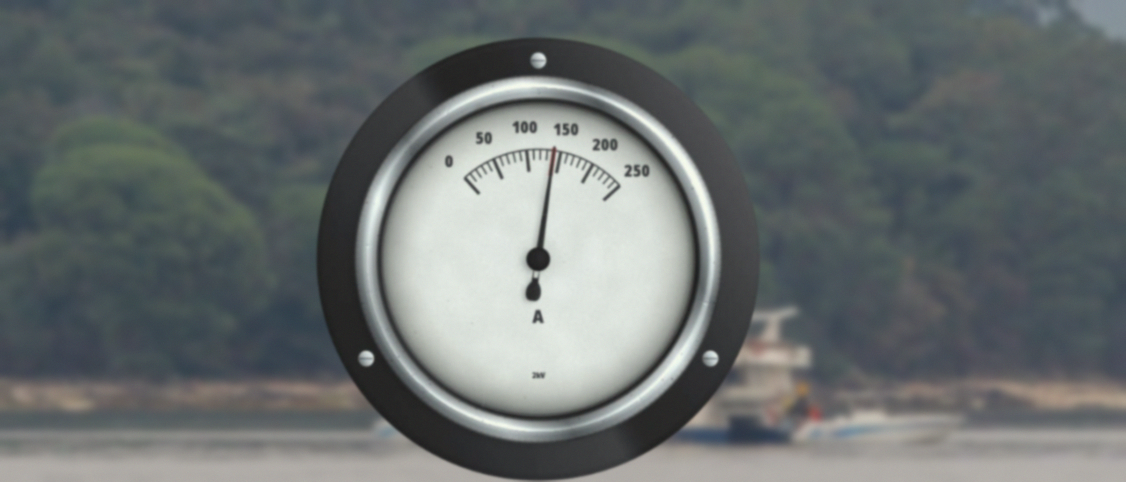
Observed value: 140 A
